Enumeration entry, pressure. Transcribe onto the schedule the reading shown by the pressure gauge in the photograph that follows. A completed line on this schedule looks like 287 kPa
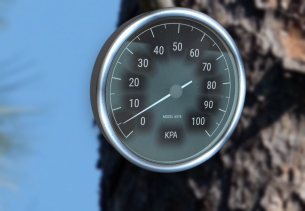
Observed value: 5 kPa
